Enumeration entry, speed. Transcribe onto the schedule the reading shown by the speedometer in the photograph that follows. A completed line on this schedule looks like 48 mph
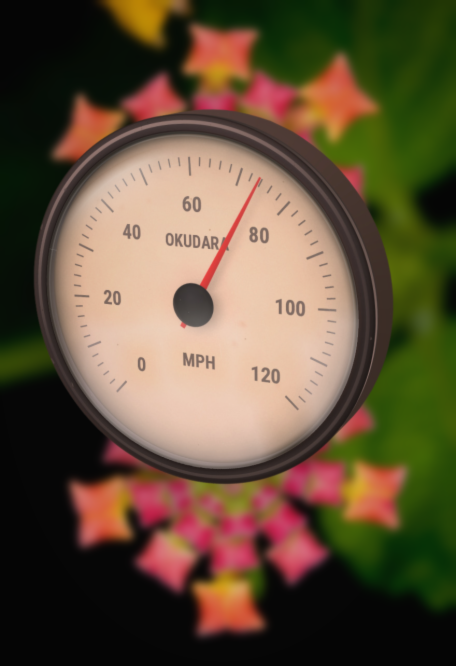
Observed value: 74 mph
